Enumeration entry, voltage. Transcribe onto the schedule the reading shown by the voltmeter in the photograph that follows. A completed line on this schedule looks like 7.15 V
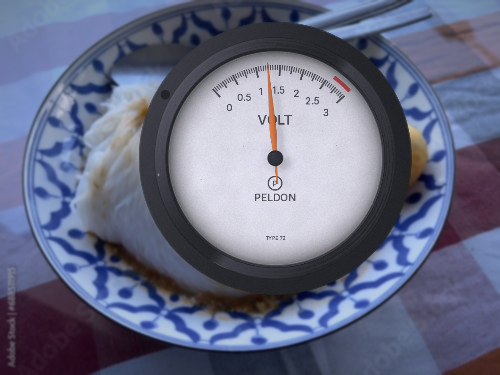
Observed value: 1.25 V
